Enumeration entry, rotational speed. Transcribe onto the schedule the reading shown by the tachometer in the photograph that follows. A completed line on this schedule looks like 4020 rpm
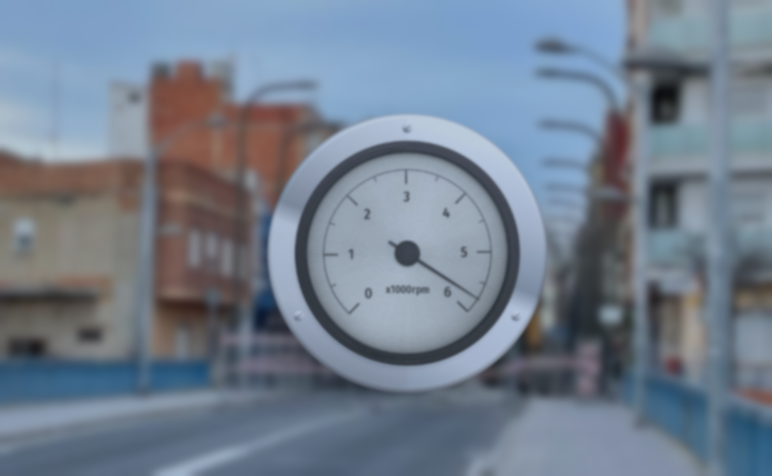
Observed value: 5750 rpm
